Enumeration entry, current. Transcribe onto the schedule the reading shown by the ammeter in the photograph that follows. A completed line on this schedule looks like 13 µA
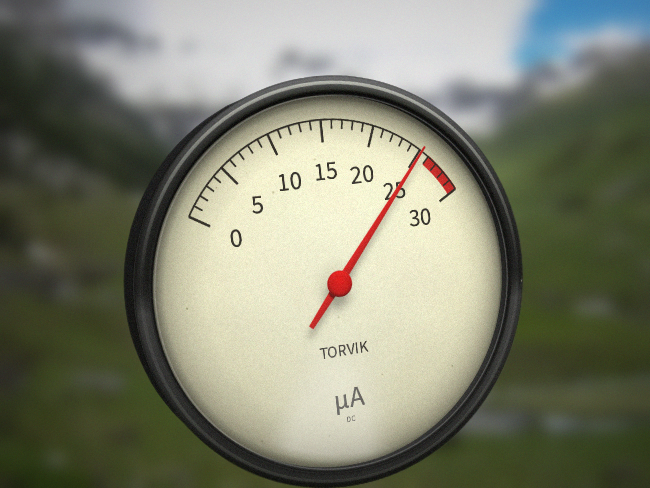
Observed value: 25 µA
